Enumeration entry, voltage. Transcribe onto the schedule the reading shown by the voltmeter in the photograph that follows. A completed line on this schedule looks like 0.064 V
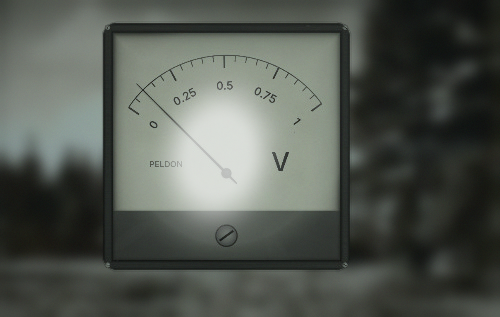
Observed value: 0.1 V
